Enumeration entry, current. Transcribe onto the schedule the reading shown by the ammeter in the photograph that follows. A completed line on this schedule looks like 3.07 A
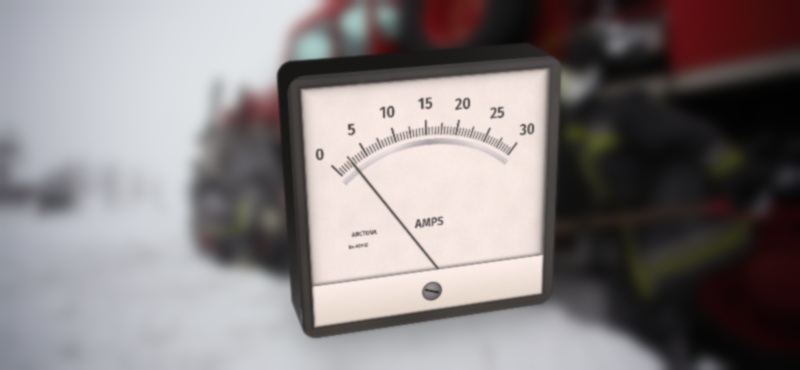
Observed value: 2.5 A
